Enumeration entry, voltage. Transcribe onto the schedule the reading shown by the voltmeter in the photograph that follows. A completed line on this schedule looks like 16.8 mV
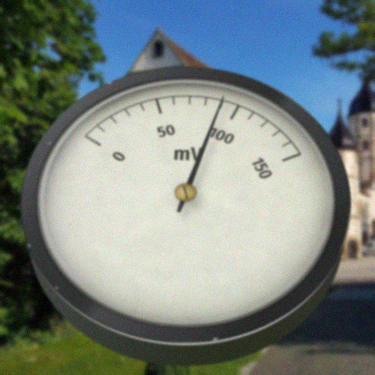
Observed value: 90 mV
